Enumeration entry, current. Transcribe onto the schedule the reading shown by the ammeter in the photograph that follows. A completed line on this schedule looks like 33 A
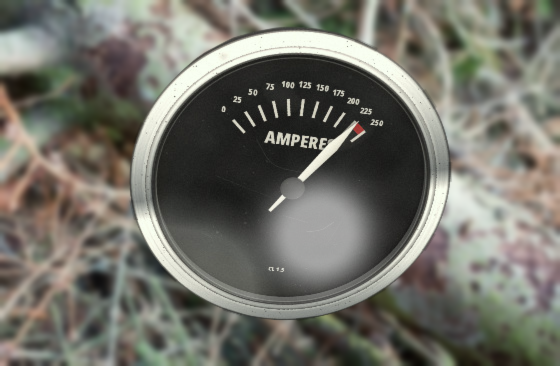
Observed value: 225 A
